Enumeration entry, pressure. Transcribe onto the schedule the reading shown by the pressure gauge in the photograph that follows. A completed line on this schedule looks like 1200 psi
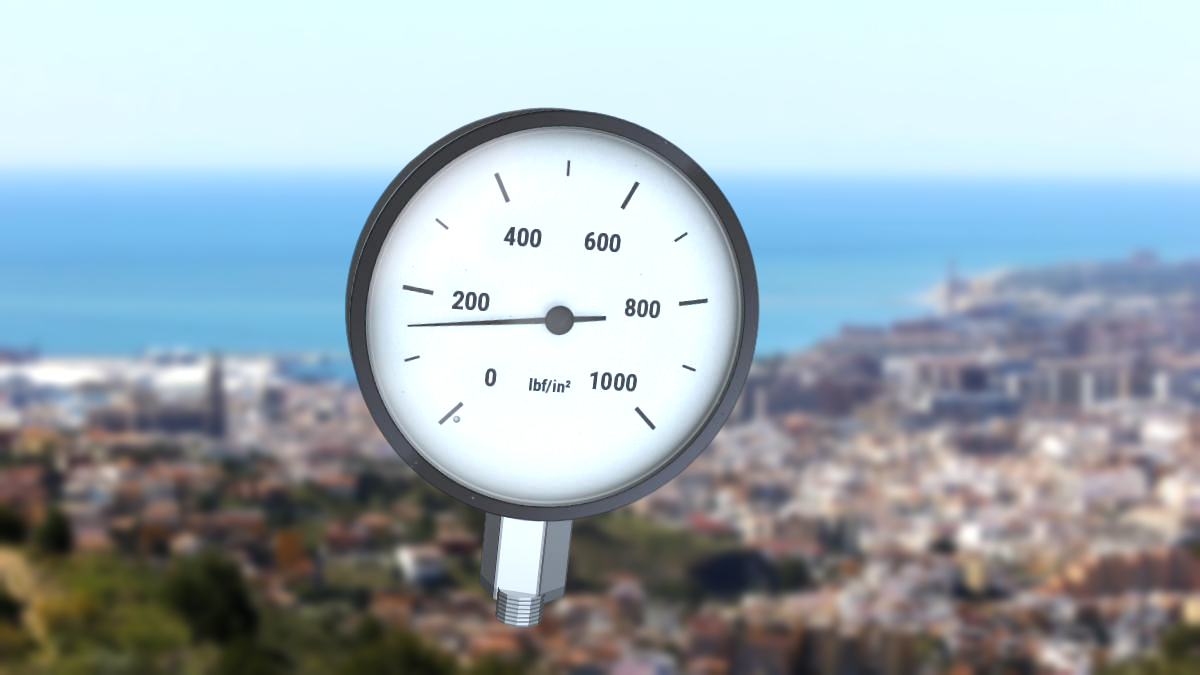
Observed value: 150 psi
